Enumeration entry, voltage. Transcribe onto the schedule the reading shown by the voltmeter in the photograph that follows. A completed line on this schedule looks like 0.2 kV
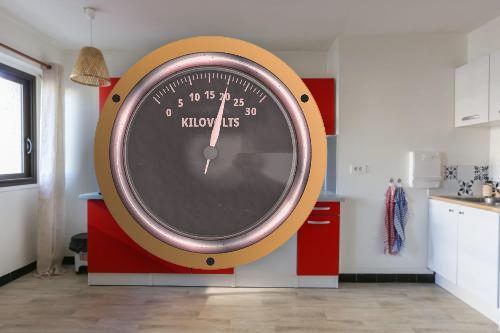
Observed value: 20 kV
